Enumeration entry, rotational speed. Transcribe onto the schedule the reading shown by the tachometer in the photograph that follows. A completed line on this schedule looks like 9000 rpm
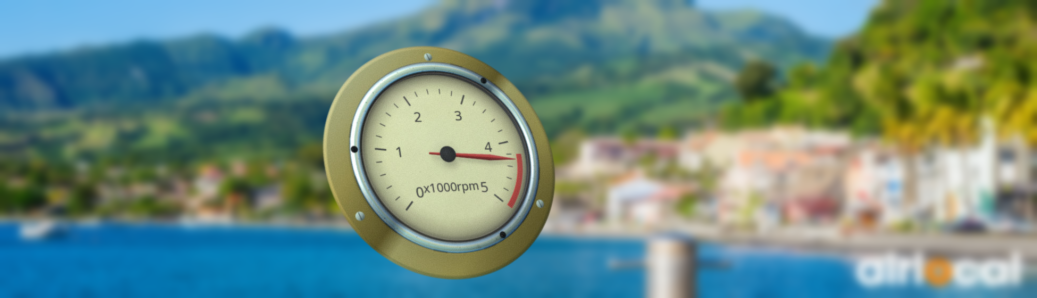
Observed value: 4300 rpm
